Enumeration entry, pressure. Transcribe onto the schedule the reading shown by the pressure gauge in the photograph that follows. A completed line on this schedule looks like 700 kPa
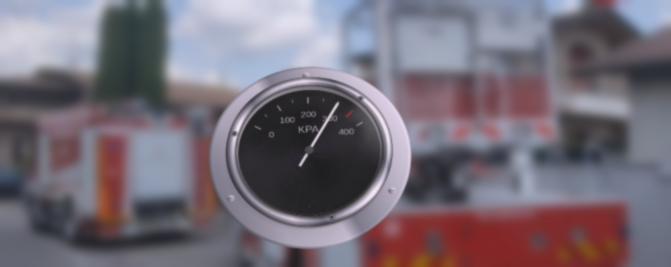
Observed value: 300 kPa
